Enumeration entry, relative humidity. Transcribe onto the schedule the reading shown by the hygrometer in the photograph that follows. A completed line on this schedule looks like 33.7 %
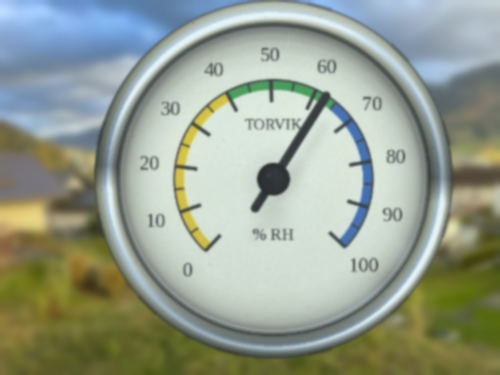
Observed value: 62.5 %
